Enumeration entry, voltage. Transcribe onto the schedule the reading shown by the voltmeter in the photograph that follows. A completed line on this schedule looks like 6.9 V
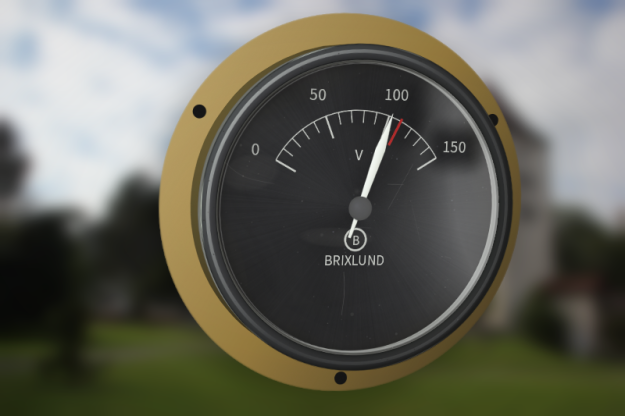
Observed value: 100 V
